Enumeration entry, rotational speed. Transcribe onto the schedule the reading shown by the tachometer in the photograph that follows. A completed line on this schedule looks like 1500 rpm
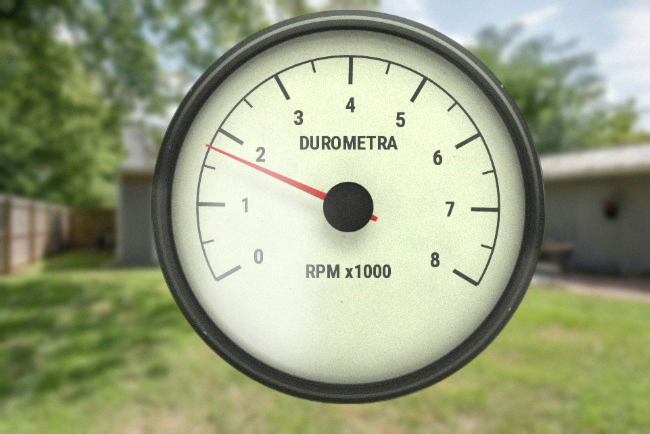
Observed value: 1750 rpm
